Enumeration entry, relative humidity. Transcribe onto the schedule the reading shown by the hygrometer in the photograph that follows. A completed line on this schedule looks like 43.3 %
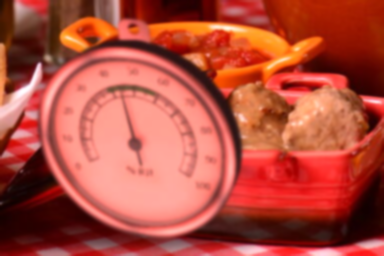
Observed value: 45 %
